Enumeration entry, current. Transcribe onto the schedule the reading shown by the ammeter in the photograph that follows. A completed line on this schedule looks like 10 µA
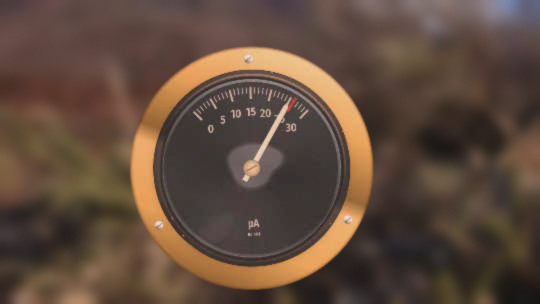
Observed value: 25 µA
